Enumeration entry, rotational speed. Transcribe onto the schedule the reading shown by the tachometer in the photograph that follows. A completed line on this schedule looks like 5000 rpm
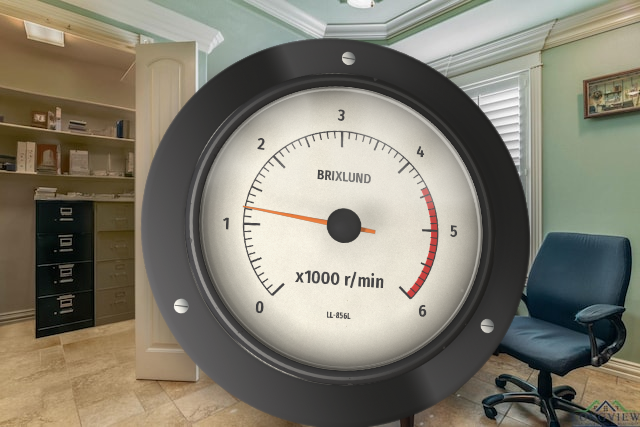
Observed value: 1200 rpm
